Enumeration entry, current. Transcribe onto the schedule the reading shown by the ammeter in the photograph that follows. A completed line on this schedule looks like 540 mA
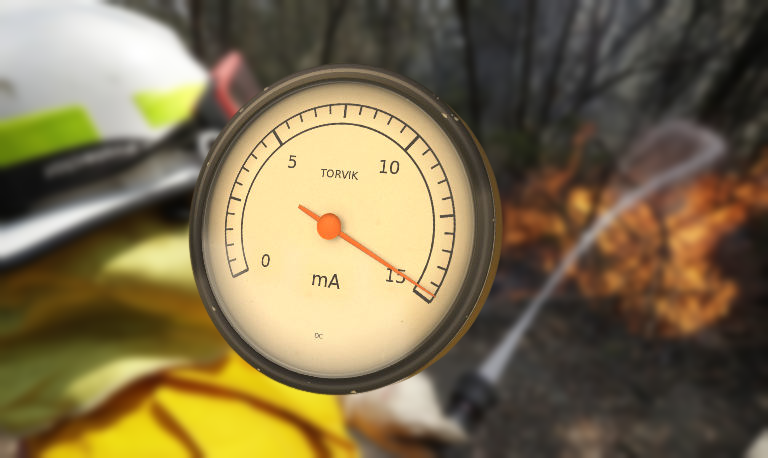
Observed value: 14.75 mA
